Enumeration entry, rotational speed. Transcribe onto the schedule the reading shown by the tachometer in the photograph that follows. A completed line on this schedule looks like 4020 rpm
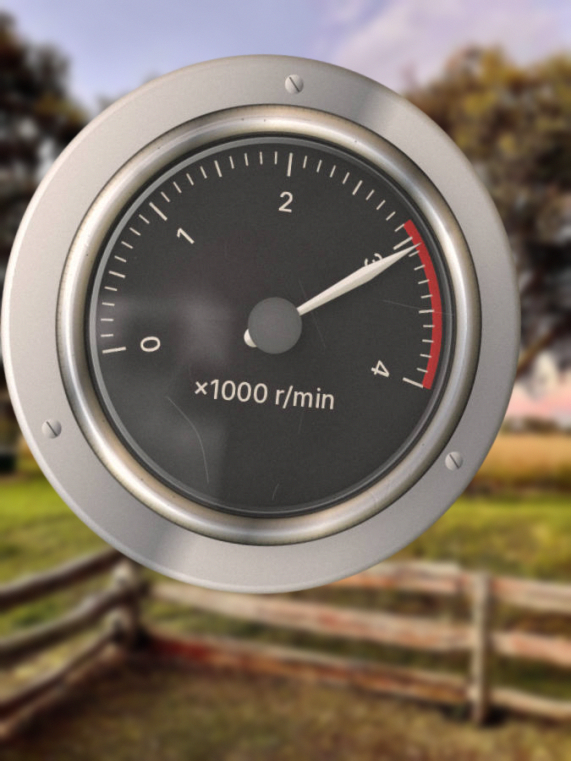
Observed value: 3050 rpm
